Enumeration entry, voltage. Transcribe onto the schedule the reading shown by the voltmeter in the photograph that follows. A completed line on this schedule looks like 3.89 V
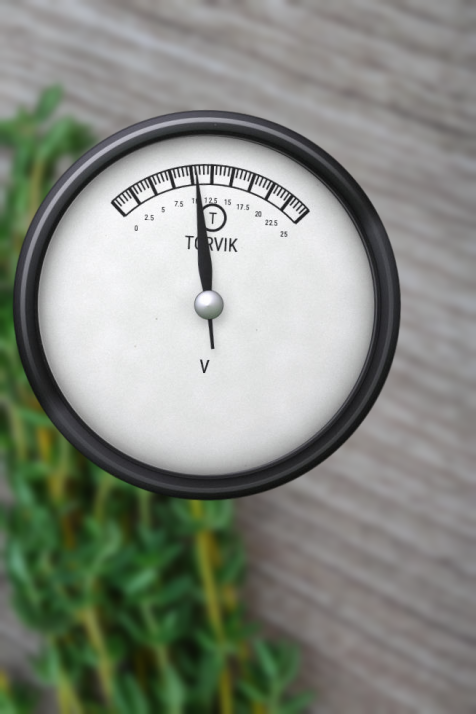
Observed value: 10.5 V
